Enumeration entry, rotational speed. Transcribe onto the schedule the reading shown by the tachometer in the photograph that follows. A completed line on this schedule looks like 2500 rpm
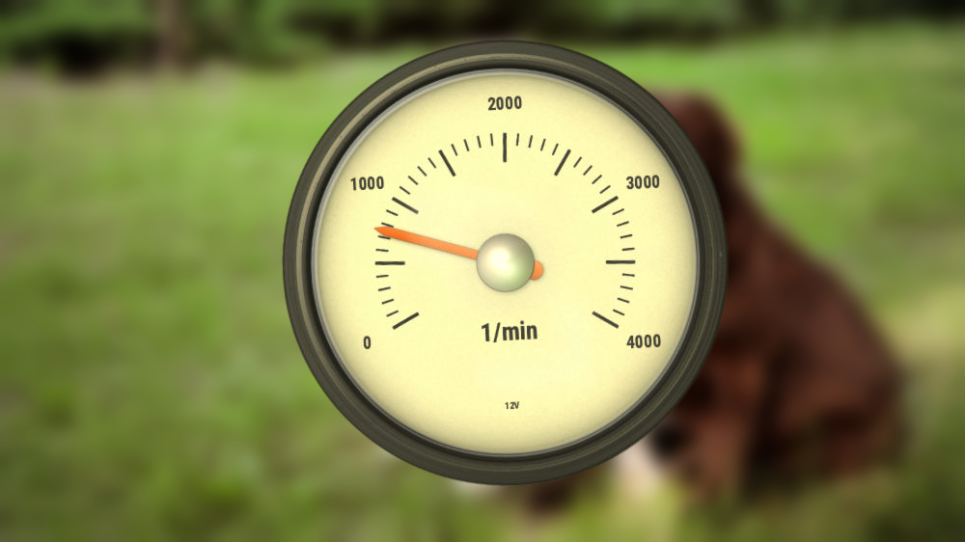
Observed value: 750 rpm
